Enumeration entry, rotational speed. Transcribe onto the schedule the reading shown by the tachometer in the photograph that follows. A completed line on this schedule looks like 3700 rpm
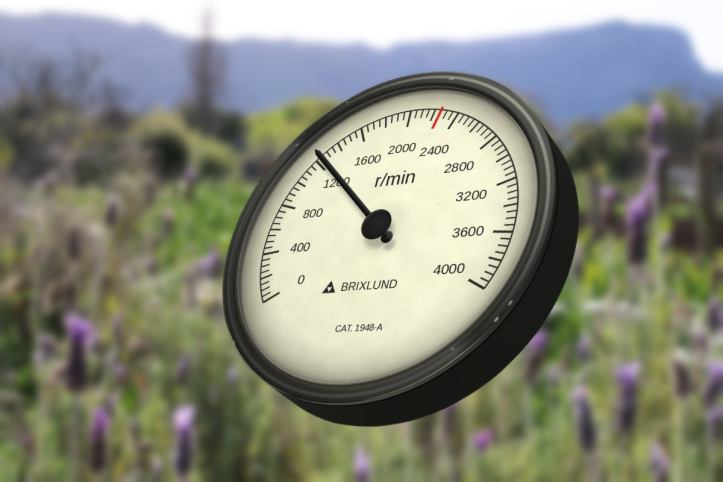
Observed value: 1250 rpm
